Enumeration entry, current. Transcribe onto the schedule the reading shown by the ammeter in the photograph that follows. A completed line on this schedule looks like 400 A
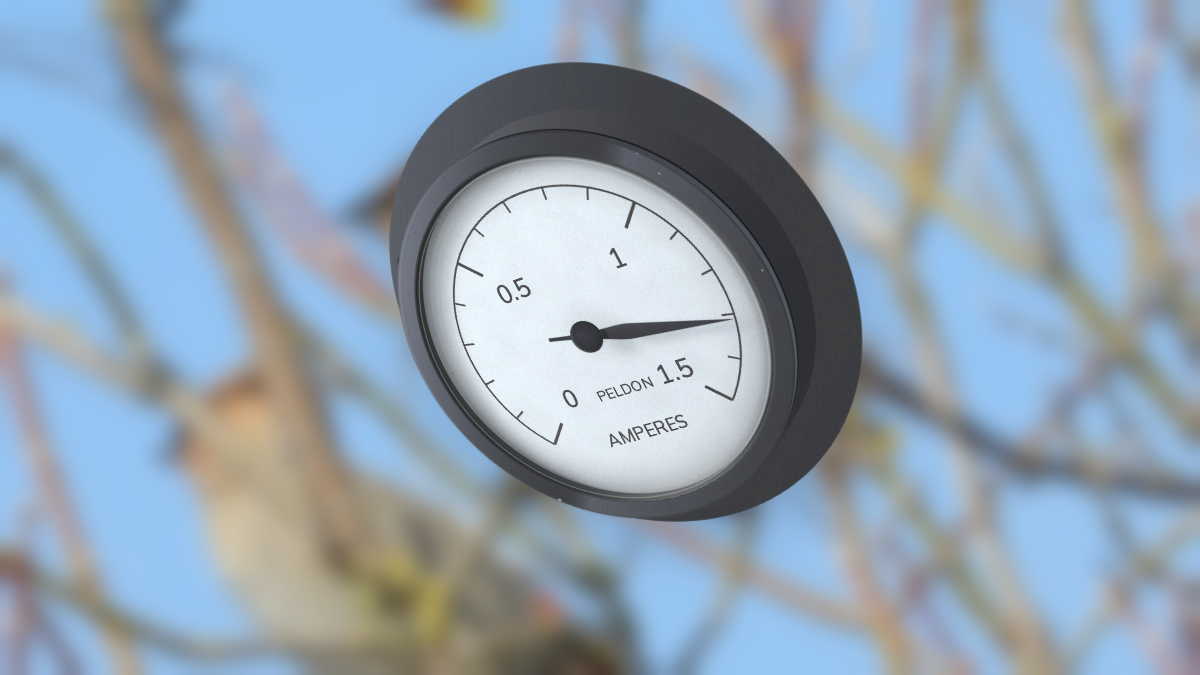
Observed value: 1.3 A
